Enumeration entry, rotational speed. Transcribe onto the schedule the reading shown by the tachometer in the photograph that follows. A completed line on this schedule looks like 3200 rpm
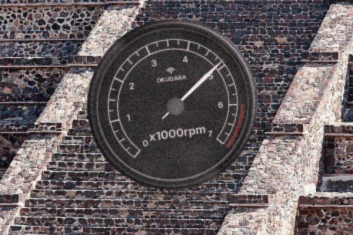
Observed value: 4875 rpm
